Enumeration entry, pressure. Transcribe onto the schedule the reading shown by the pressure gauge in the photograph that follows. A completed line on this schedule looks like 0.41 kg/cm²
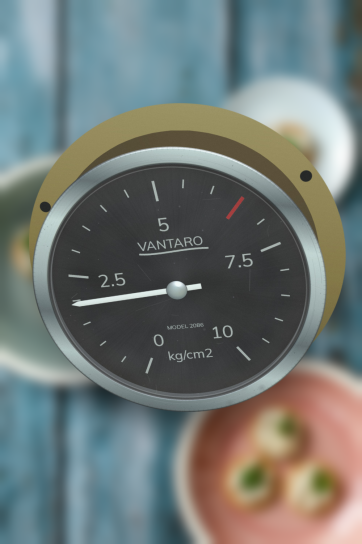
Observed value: 2 kg/cm²
